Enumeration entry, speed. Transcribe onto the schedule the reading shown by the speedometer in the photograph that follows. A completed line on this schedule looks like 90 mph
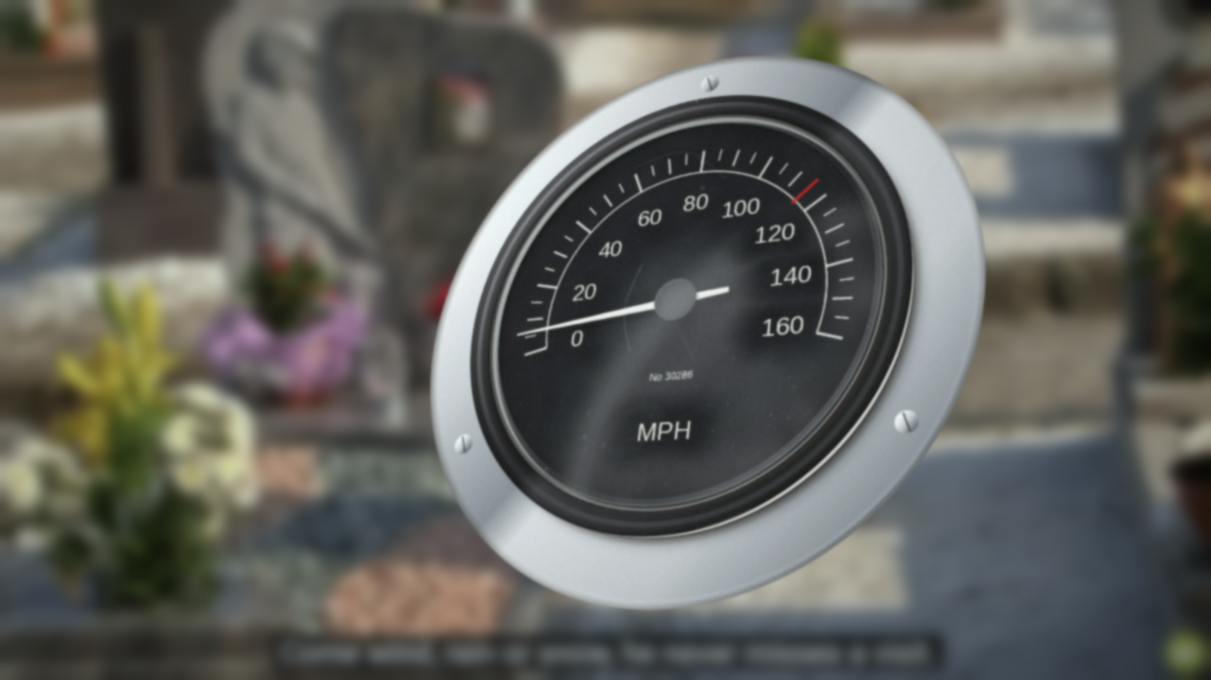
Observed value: 5 mph
